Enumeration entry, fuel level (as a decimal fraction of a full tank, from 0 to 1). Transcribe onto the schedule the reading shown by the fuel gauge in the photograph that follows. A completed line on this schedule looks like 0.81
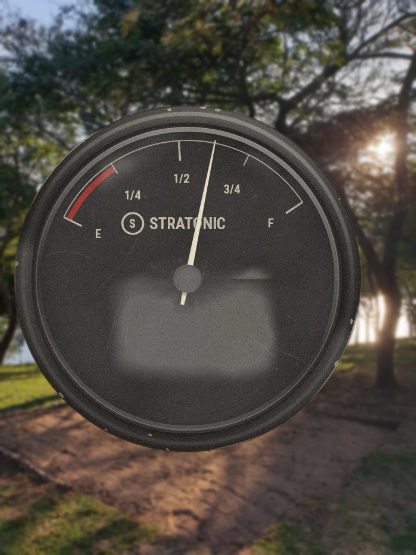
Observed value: 0.625
